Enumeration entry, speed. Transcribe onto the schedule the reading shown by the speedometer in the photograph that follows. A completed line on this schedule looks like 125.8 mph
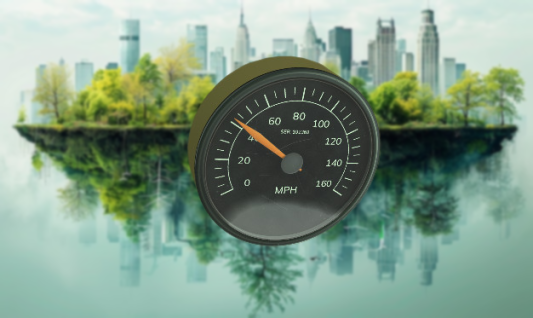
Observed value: 42.5 mph
